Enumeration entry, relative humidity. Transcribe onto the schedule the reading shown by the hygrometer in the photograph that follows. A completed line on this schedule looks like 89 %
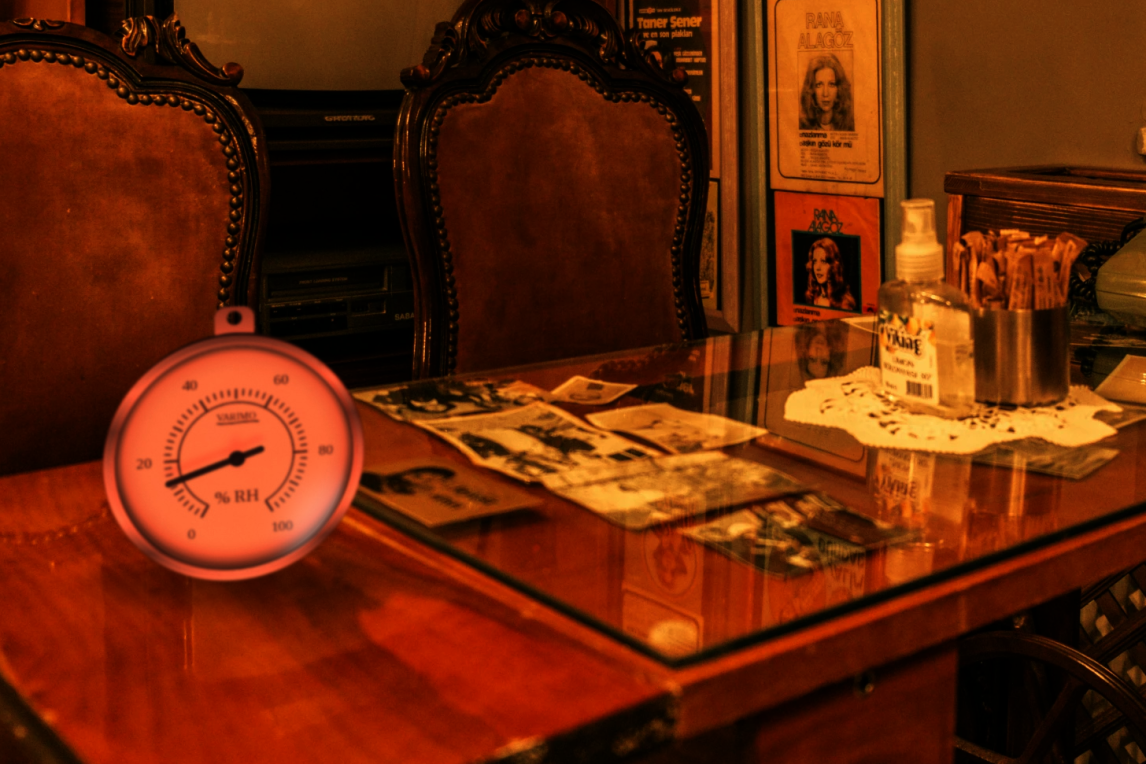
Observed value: 14 %
